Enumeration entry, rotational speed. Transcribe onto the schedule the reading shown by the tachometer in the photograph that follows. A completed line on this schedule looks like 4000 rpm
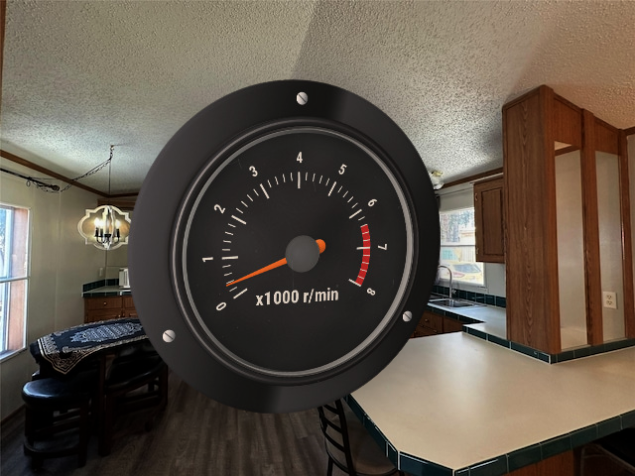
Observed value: 400 rpm
